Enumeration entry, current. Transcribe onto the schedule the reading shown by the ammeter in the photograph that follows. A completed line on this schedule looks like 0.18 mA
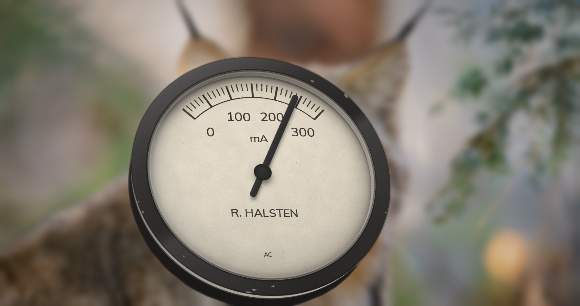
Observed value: 240 mA
